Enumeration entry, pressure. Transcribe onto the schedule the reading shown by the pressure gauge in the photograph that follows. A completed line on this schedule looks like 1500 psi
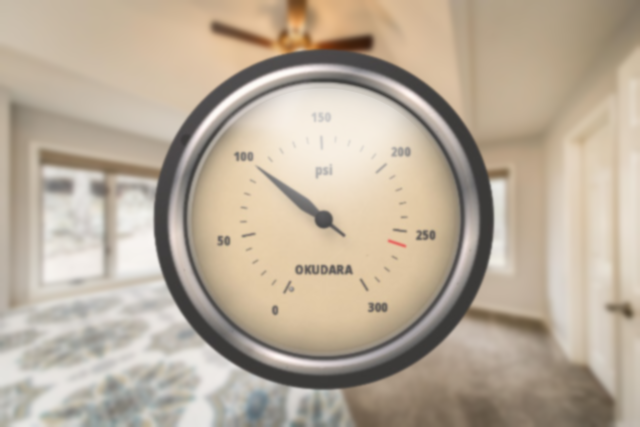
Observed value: 100 psi
